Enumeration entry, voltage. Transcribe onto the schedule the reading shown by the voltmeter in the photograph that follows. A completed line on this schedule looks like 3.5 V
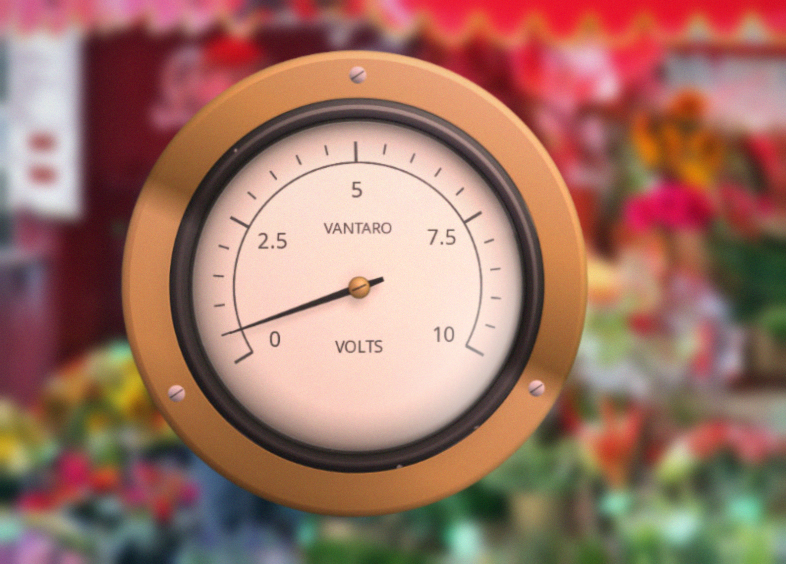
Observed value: 0.5 V
